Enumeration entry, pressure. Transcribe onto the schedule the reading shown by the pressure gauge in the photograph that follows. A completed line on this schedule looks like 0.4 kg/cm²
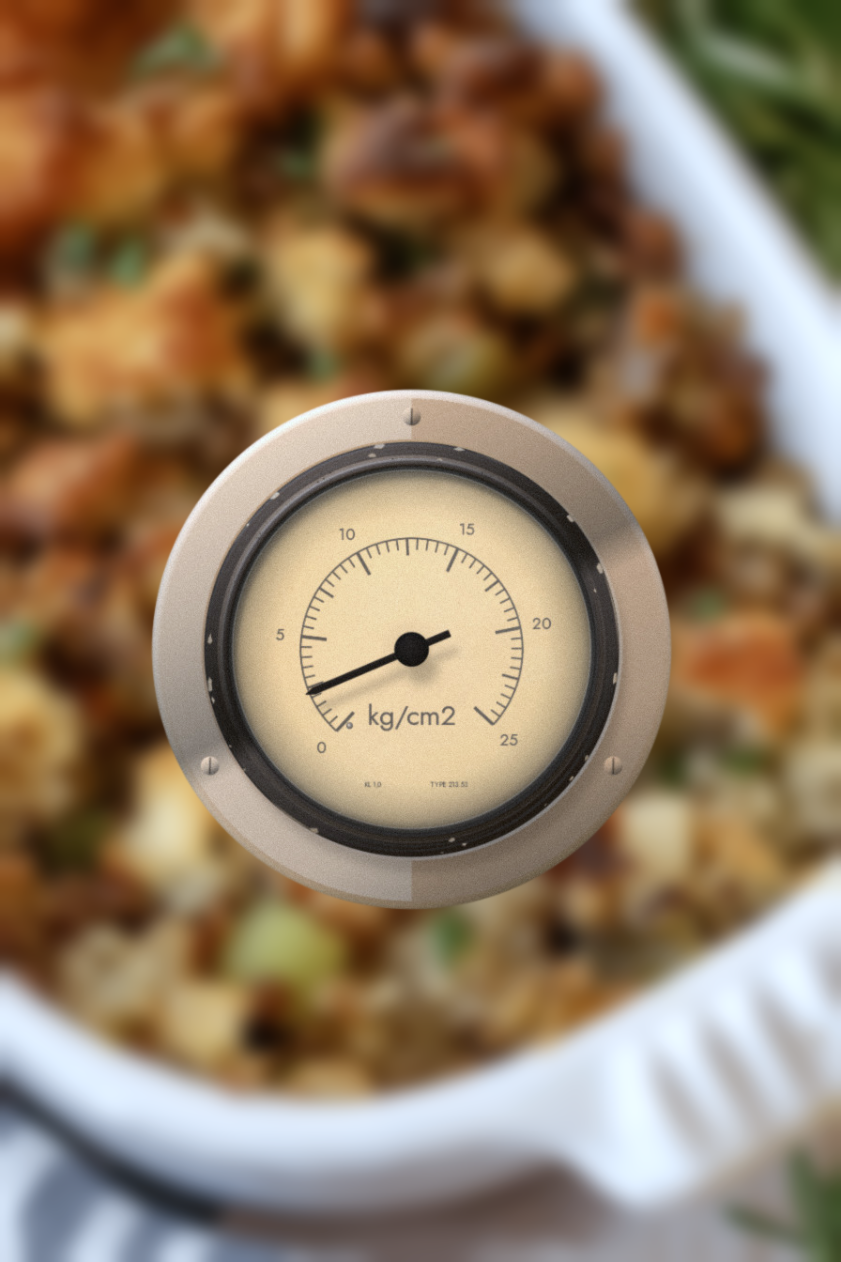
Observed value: 2.25 kg/cm²
